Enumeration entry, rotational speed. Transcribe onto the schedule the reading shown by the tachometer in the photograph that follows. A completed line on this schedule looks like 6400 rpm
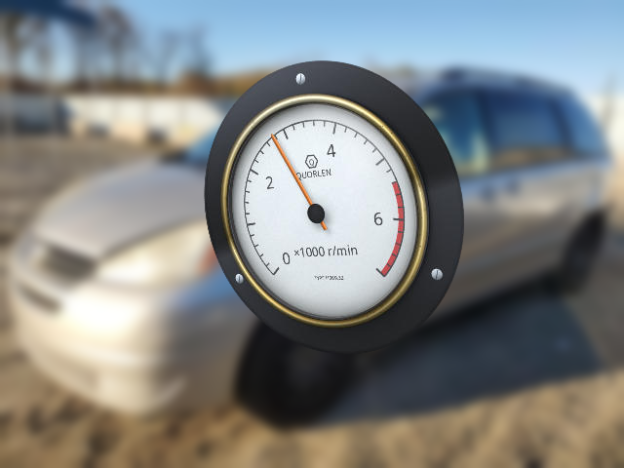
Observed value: 2800 rpm
